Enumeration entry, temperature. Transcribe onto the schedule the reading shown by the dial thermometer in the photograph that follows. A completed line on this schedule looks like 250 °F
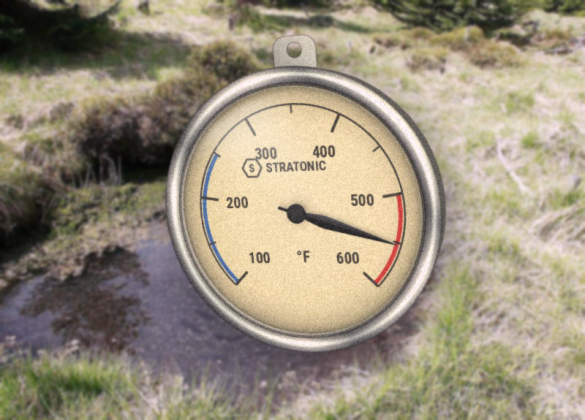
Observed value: 550 °F
